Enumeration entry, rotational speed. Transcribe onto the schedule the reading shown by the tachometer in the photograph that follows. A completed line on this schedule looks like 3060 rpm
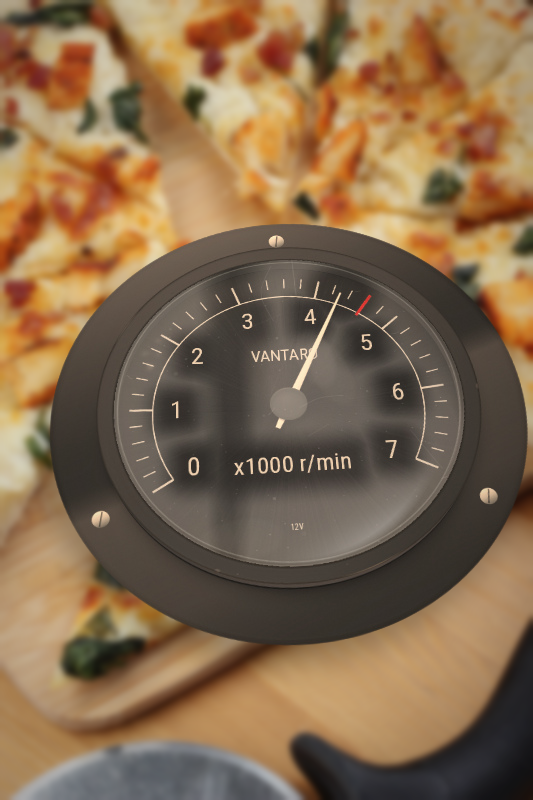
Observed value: 4300 rpm
